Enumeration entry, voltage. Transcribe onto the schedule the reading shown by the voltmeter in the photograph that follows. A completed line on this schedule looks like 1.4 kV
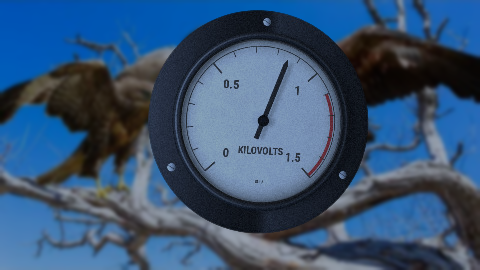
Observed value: 0.85 kV
